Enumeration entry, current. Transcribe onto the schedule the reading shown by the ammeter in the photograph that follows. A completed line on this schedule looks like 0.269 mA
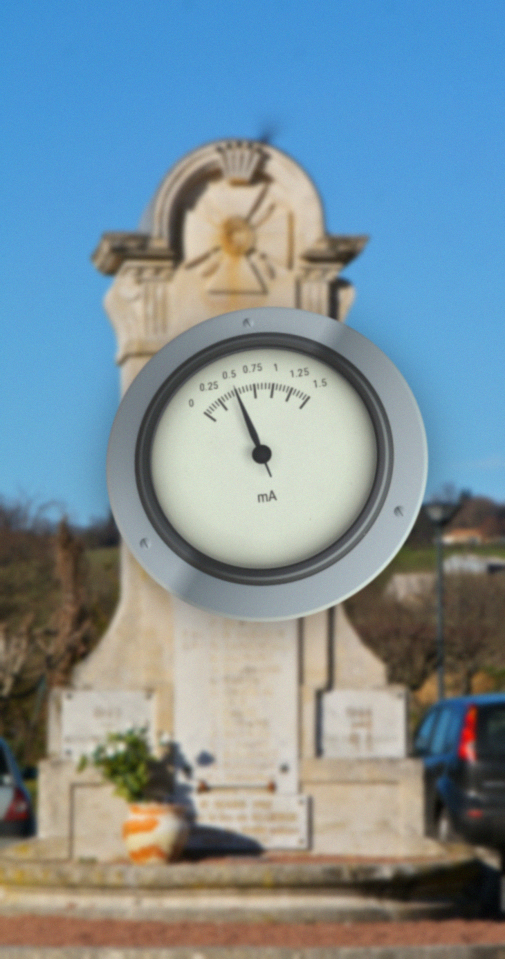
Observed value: 0.5 mA
